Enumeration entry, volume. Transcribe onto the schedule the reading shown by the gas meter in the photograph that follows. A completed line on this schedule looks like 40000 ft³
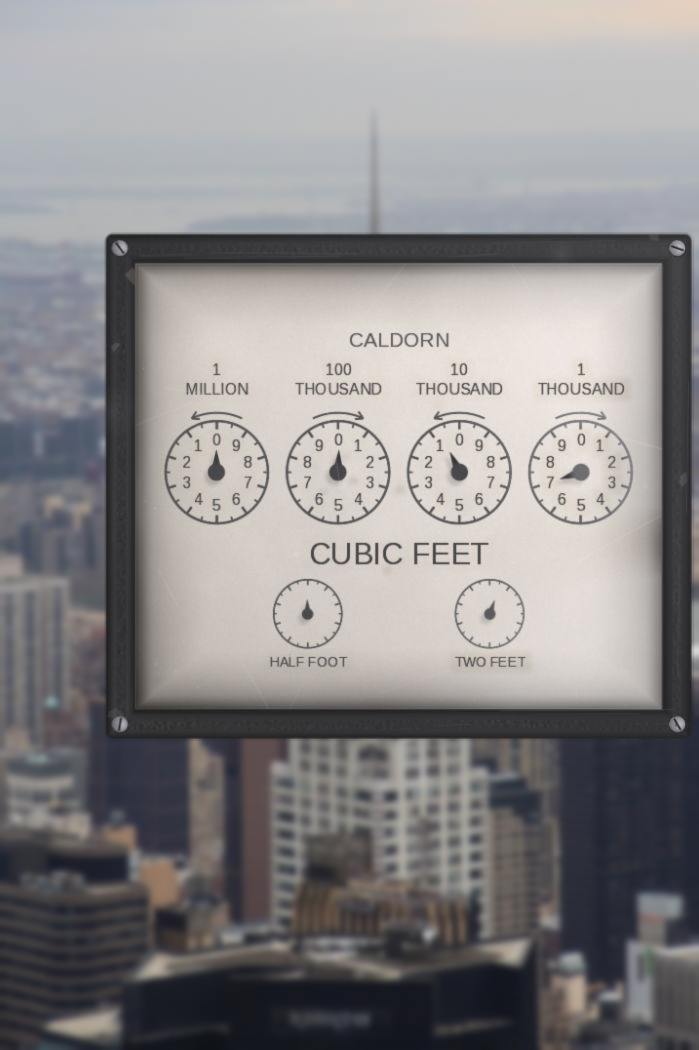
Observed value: 700 ft³
